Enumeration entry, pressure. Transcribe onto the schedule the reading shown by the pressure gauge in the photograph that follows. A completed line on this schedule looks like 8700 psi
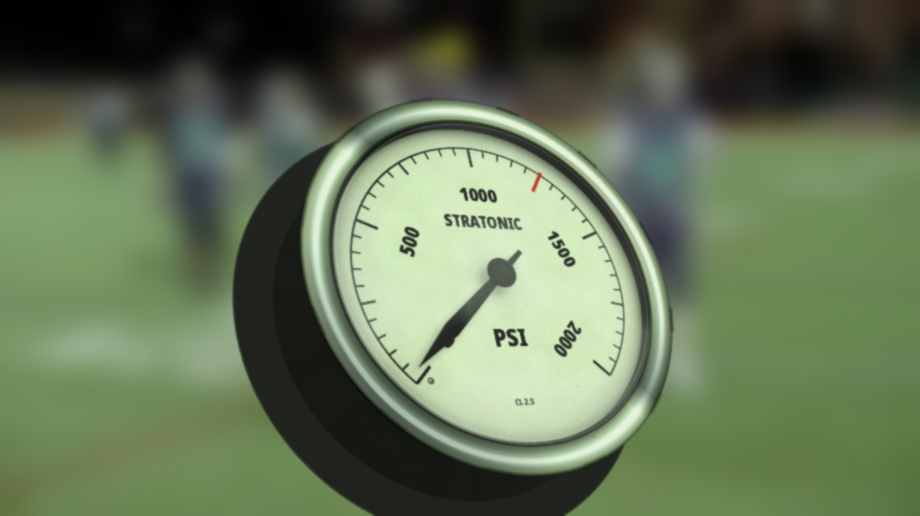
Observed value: 25 psi
